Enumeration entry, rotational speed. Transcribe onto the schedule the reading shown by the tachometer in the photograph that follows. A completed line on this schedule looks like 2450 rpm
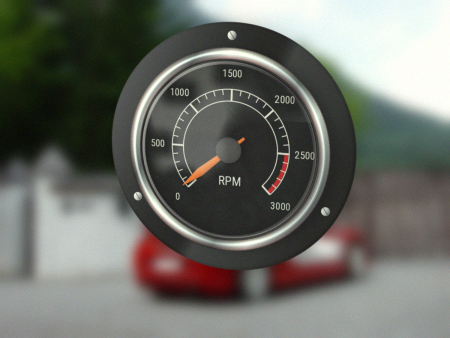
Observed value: 50 rpm
